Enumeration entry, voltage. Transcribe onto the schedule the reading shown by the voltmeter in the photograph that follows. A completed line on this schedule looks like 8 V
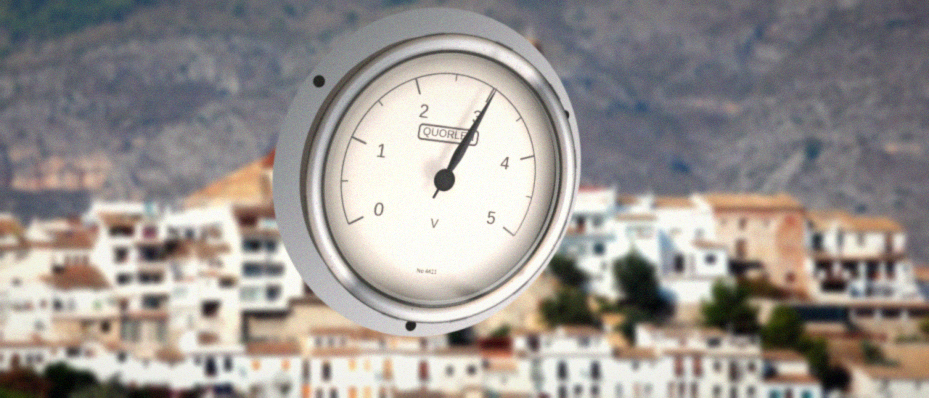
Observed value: 3 V
